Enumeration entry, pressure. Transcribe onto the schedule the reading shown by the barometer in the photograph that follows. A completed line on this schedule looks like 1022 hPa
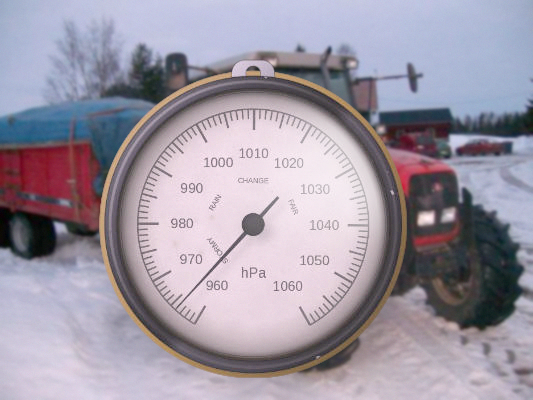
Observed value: 964 hPa
